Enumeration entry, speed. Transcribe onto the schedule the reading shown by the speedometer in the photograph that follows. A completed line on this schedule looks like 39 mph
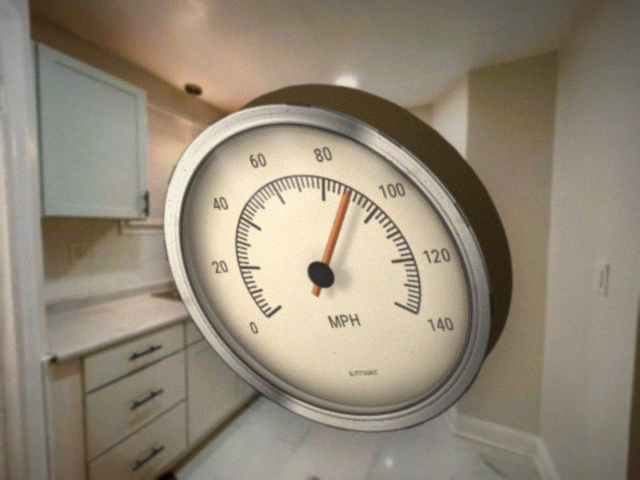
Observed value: 90 mph
